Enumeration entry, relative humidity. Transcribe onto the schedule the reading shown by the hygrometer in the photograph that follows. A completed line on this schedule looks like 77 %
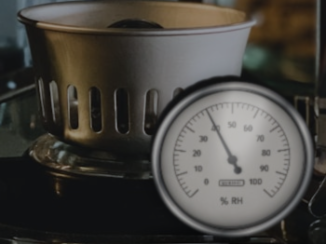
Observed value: 40 %
